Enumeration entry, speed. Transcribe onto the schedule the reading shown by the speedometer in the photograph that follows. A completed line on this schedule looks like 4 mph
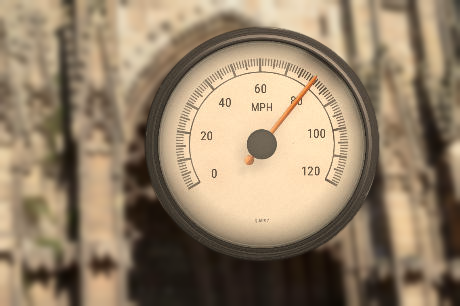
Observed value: 80 mph
